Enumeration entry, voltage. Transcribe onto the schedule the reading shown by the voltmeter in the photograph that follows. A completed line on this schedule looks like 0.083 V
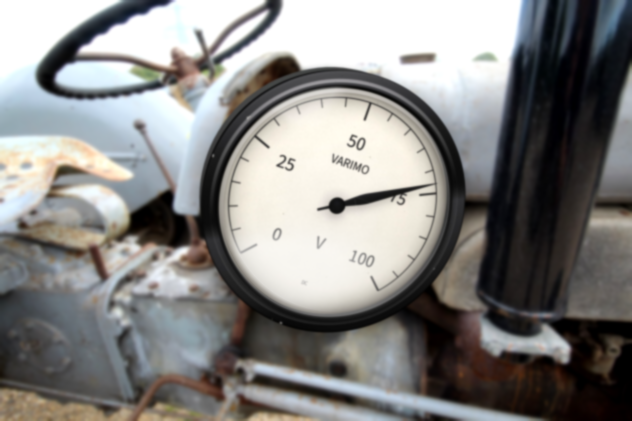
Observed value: 72.5 V
